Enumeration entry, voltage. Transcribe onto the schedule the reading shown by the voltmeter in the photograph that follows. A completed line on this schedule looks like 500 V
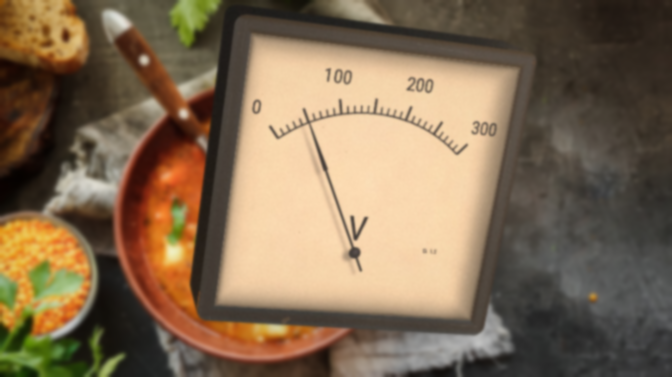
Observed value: 50 V
